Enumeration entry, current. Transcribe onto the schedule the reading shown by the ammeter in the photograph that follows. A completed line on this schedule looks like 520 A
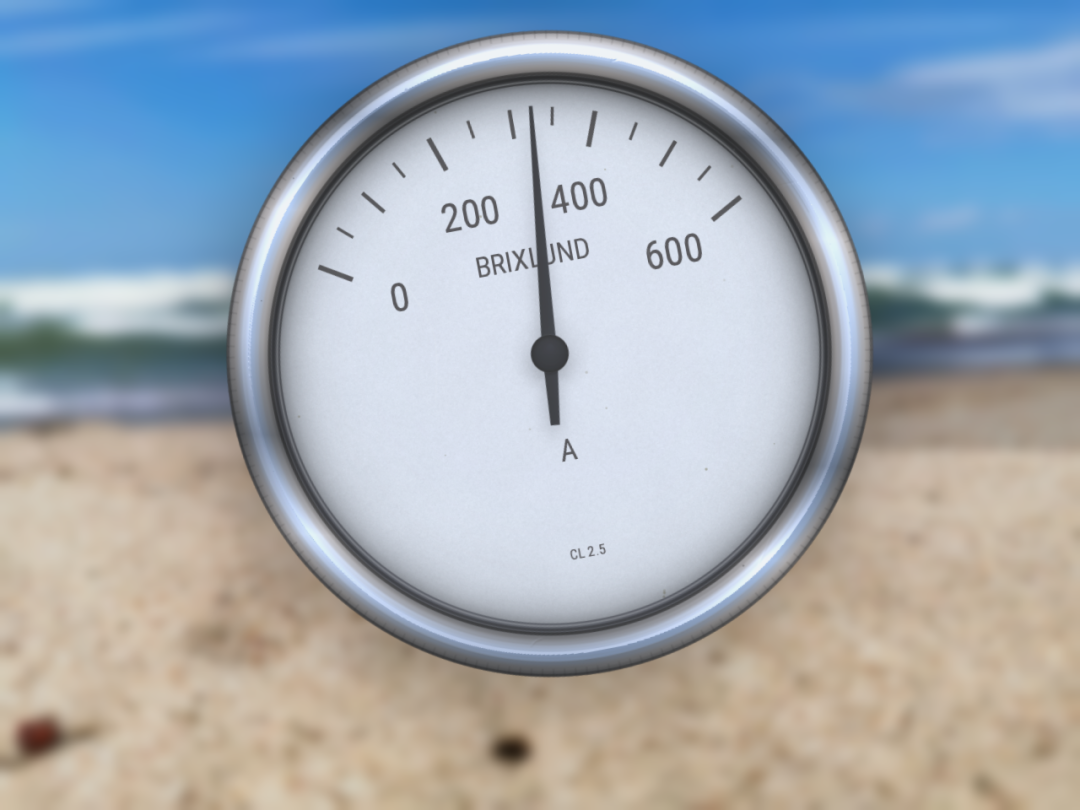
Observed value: 325 A
